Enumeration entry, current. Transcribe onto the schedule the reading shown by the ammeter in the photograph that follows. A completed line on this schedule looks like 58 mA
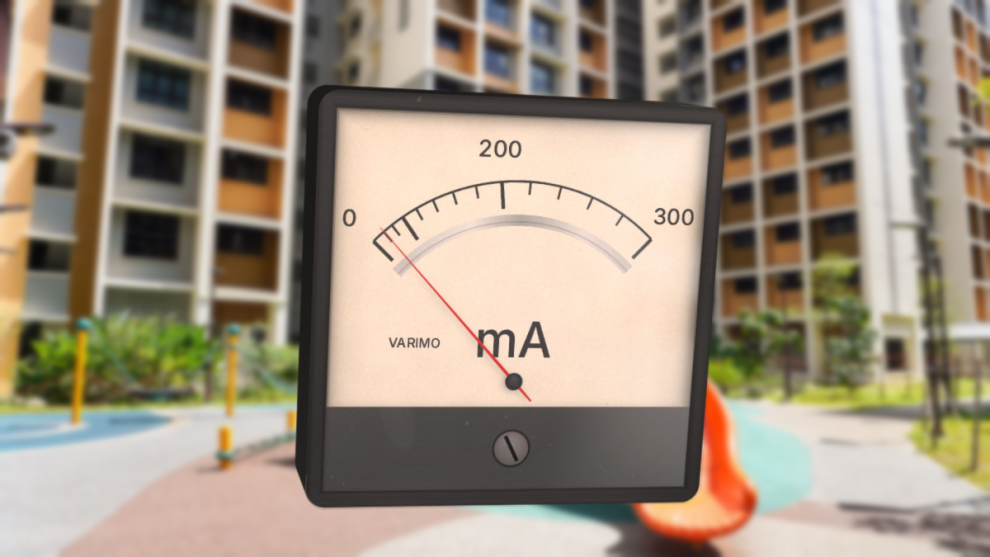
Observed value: 60 mA
